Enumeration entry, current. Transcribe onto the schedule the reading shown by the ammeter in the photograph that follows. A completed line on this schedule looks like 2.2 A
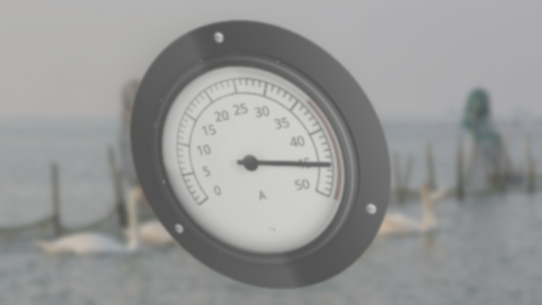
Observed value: 45 A
